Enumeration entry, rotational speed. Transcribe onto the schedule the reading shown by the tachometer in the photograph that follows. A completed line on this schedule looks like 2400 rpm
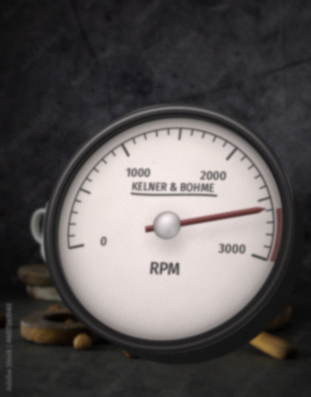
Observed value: 2600 rpm
